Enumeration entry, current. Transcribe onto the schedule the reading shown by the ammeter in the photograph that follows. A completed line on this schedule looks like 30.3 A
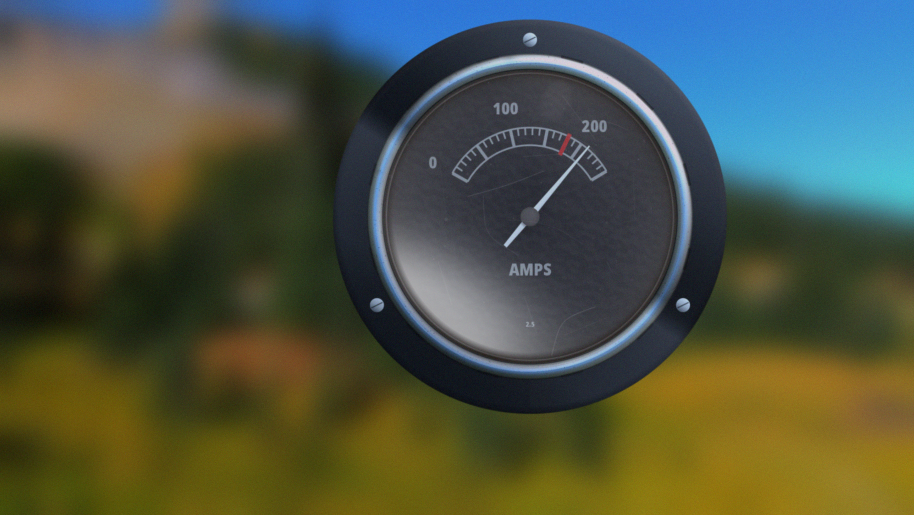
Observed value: 210 A
